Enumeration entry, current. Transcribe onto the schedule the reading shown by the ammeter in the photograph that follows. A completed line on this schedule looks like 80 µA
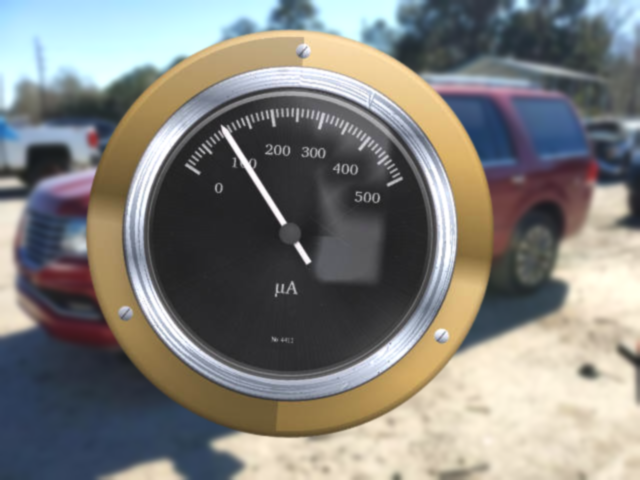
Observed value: 100 µA
